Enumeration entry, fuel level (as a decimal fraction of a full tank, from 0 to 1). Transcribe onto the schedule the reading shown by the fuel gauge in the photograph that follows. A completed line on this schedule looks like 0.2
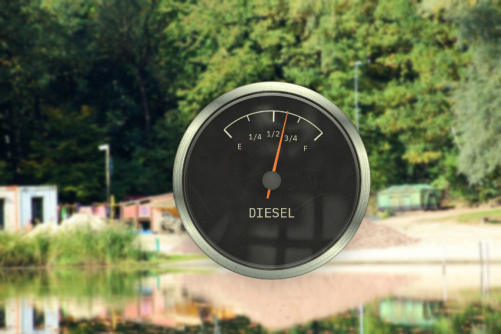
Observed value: 0.625
